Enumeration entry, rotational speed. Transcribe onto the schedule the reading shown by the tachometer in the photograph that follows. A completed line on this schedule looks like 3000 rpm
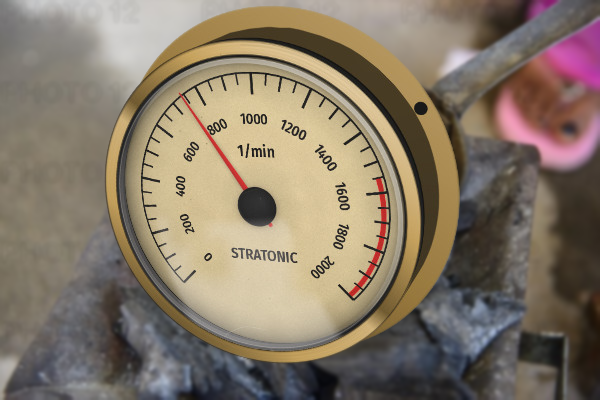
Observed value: 750 rpm
